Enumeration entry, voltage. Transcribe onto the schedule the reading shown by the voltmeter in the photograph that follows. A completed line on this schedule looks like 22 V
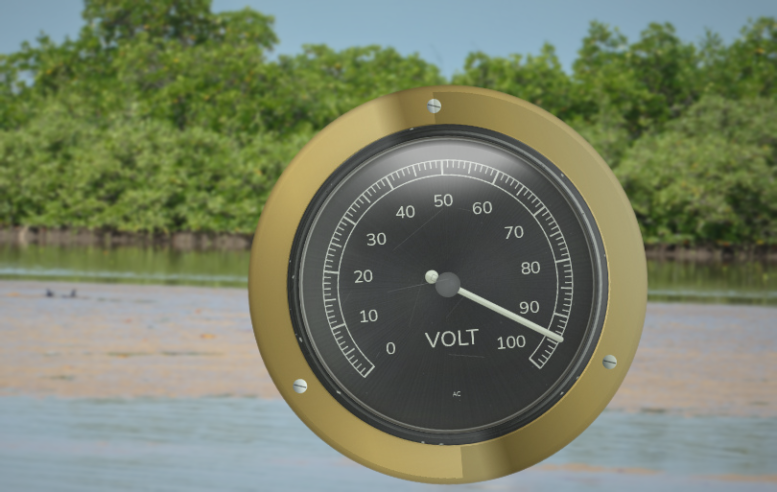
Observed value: 94 V
